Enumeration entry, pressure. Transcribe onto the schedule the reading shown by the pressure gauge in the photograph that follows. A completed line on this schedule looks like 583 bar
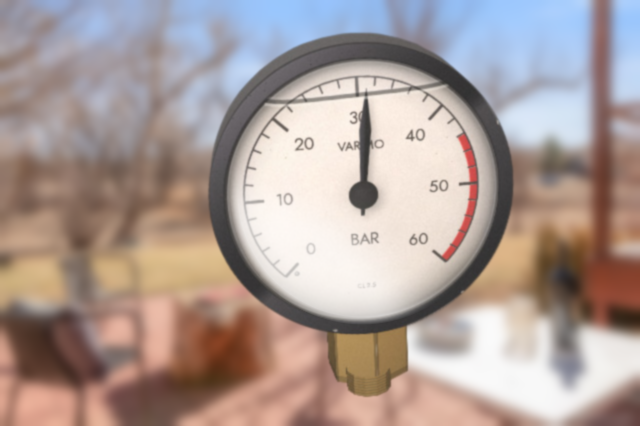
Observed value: 31 bar
